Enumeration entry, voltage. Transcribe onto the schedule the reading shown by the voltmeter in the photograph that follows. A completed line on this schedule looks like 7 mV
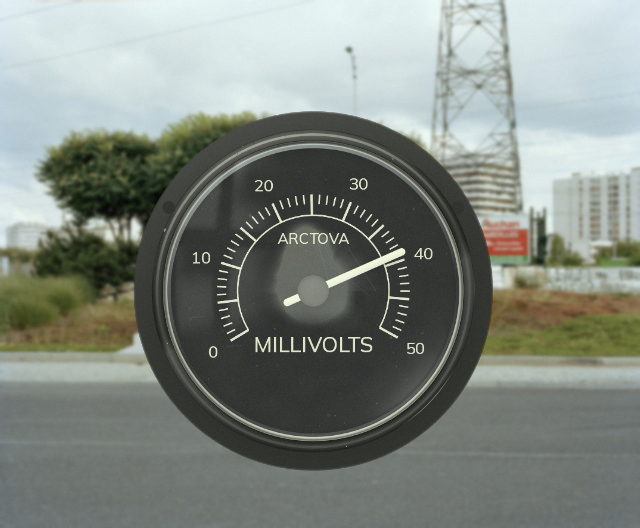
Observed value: 39 mV
